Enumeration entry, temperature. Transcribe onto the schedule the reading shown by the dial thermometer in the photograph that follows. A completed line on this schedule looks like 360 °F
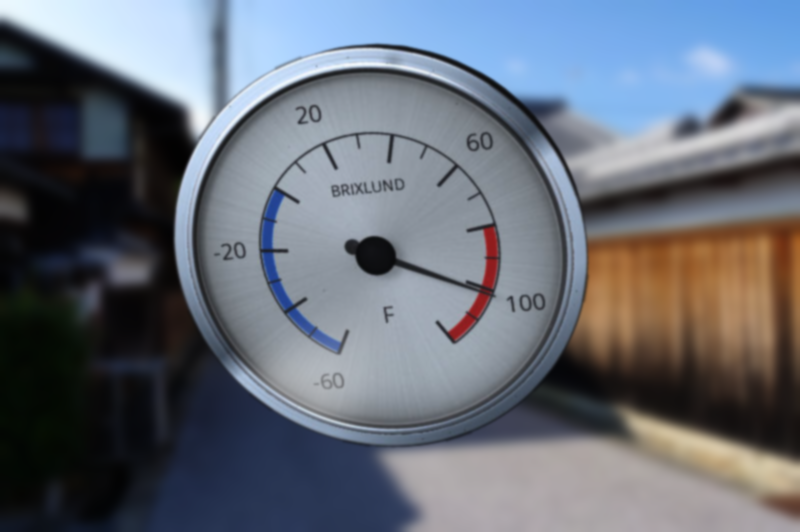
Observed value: 100 °F
